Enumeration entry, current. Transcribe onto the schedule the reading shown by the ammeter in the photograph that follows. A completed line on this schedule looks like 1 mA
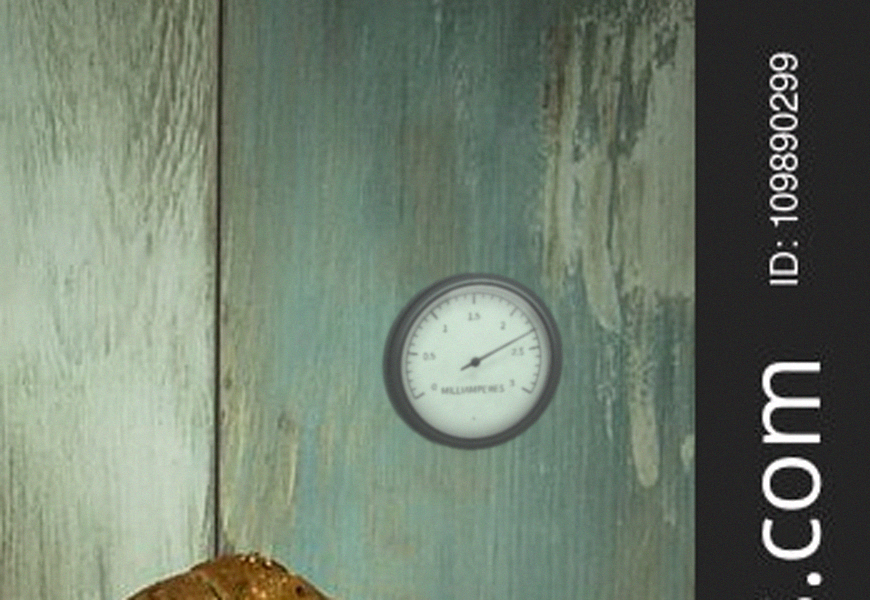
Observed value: 2.3 mA
